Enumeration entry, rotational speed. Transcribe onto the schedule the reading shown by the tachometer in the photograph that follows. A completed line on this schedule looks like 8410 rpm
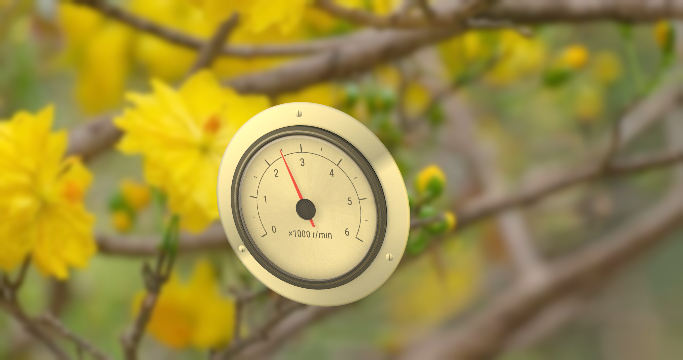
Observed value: 2500 rpm
